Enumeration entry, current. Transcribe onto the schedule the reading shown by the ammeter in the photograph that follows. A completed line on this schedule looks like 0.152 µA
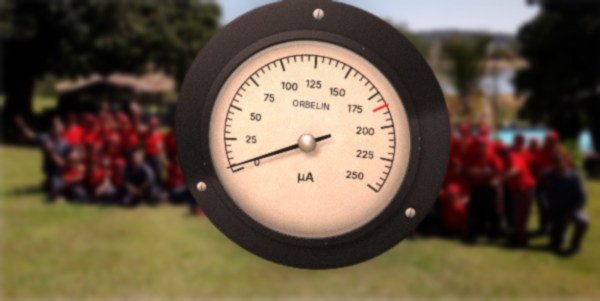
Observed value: 5 µA
